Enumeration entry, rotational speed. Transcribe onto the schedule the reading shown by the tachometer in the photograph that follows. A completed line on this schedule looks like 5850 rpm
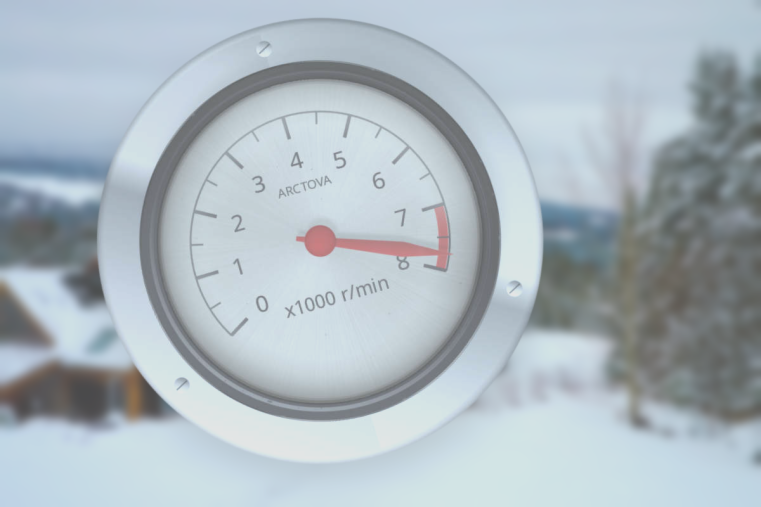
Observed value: 7750 rpm
